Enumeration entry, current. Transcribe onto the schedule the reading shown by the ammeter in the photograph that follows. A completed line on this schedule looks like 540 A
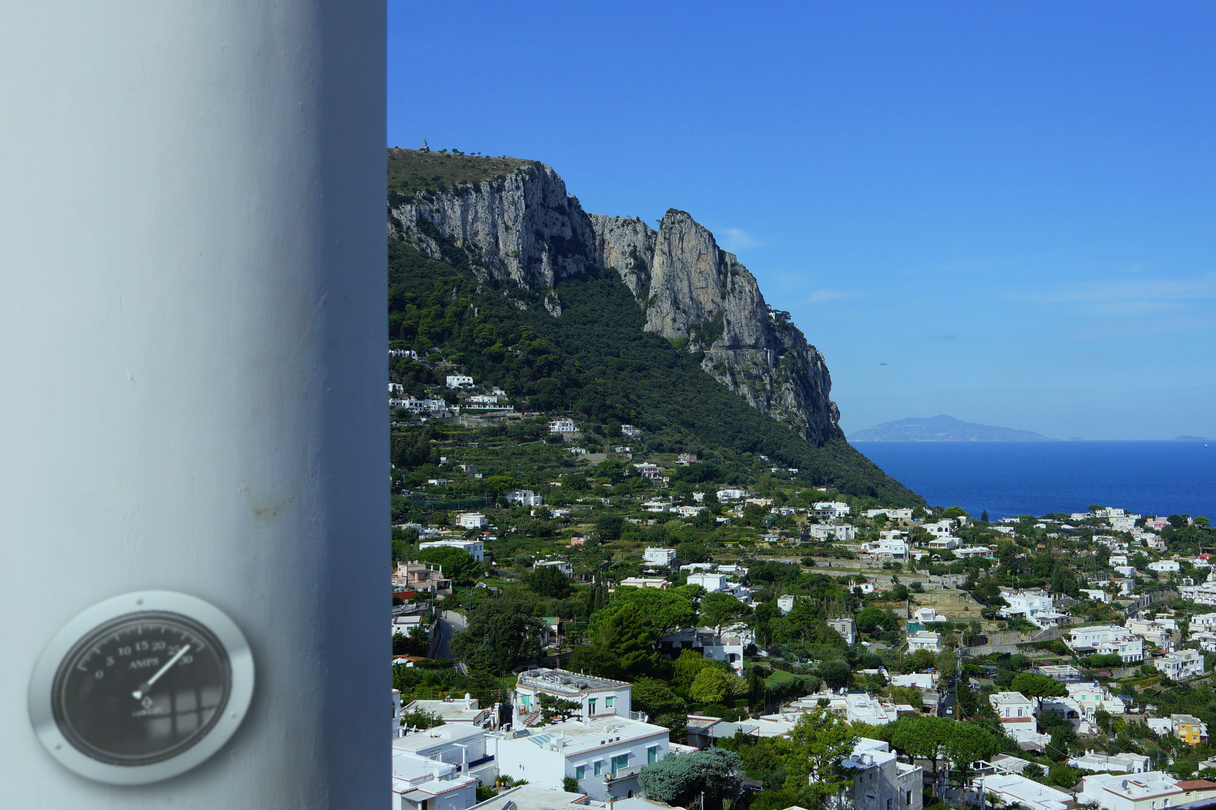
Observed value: 27.5 A
